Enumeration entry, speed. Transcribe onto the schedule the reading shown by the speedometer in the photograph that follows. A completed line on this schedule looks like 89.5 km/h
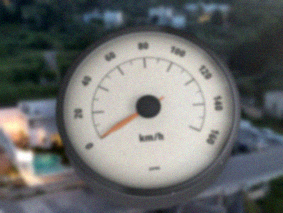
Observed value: 0 km/h
